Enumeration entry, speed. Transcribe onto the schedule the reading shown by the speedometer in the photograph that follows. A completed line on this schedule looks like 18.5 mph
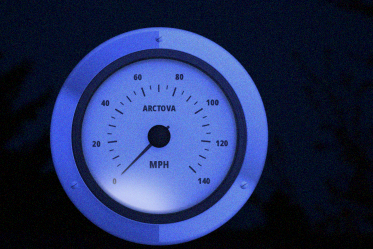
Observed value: 0 mph
